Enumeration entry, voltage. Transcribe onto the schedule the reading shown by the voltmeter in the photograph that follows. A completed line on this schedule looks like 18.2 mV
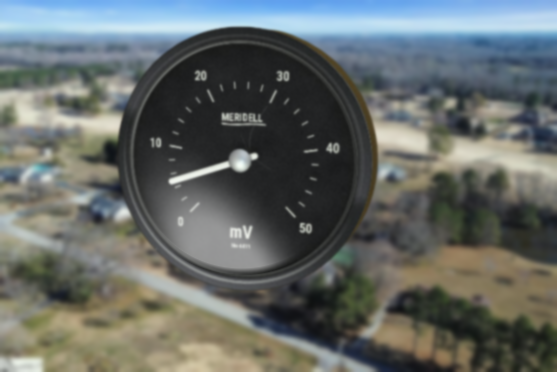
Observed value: 5 mV
